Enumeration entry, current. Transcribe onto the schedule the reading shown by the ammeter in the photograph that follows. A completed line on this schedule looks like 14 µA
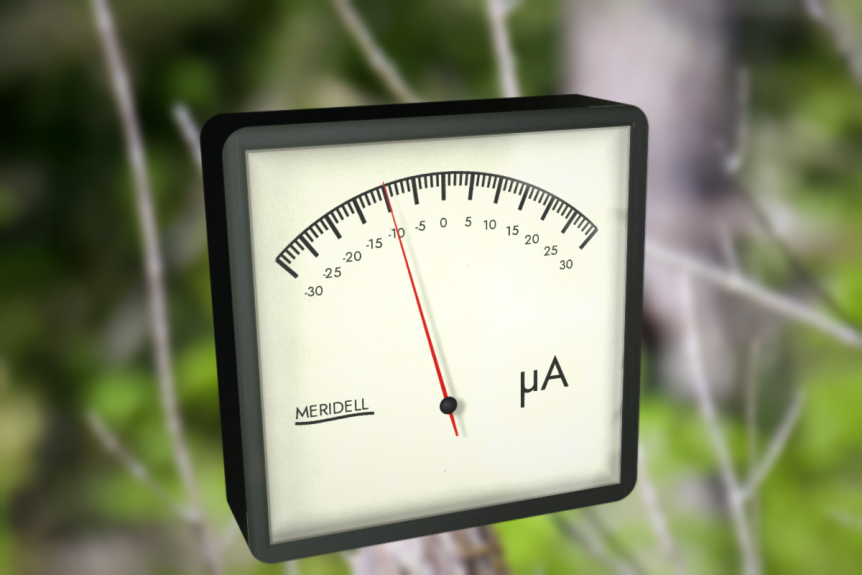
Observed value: -10 µA
